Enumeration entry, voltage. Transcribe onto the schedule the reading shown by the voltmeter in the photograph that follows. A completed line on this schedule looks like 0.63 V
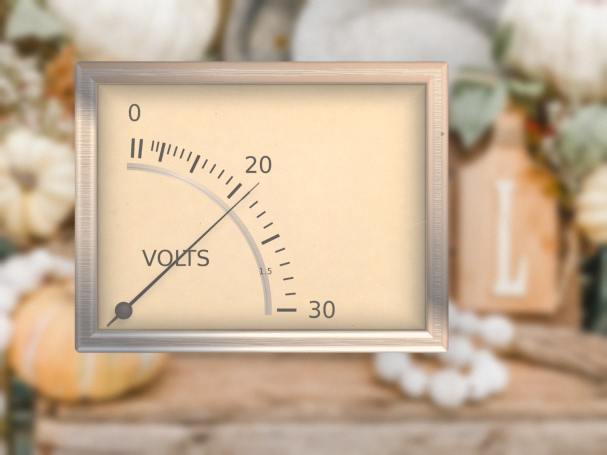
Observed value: 21 V
